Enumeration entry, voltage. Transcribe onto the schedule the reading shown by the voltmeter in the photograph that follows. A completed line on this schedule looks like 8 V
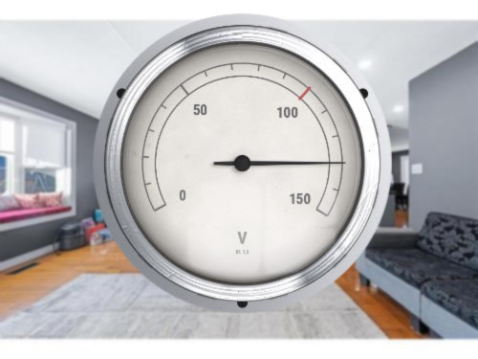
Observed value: 130 V
